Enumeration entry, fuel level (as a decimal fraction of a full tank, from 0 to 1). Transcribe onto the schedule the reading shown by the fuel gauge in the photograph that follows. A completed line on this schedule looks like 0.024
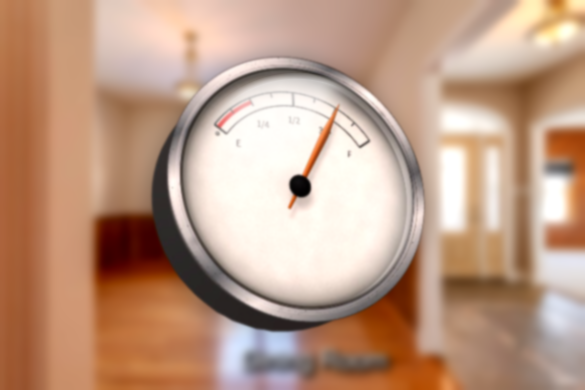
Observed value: 0.75
